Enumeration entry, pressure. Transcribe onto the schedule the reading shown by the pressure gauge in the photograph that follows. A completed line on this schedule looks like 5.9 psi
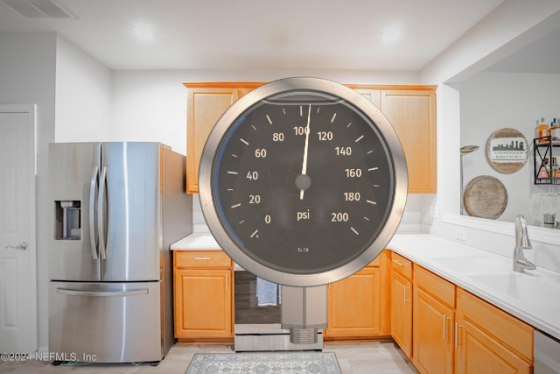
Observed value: 105 psi
